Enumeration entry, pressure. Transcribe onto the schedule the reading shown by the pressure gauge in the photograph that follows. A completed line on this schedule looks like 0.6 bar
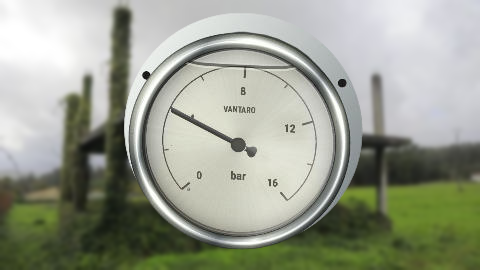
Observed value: 4 bar
